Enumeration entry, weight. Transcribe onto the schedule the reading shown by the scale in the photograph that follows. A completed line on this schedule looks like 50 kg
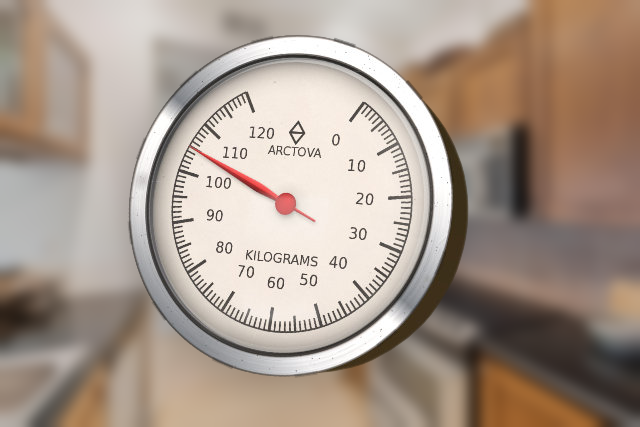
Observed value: 105 kg
